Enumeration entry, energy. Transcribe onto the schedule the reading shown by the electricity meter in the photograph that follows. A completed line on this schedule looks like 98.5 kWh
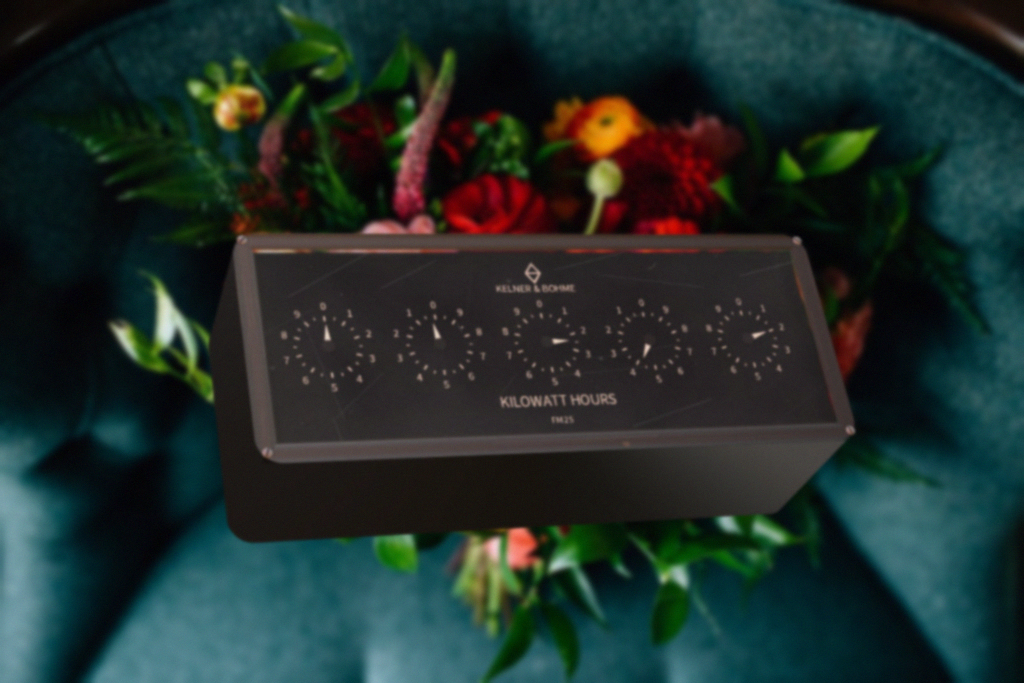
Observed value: 242 kWh
